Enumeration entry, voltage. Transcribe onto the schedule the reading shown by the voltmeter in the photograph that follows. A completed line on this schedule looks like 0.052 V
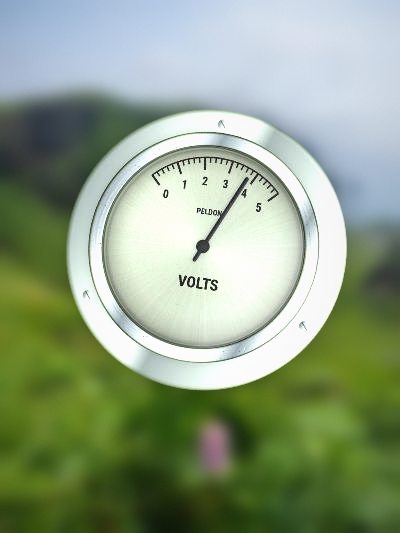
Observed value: 3.8 V
